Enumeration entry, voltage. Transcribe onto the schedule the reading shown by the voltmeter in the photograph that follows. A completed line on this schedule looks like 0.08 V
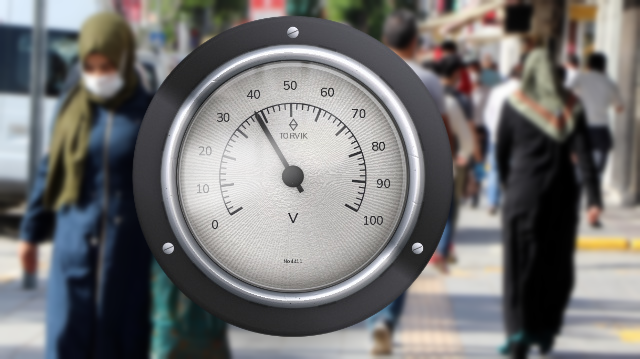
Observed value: 38 V
